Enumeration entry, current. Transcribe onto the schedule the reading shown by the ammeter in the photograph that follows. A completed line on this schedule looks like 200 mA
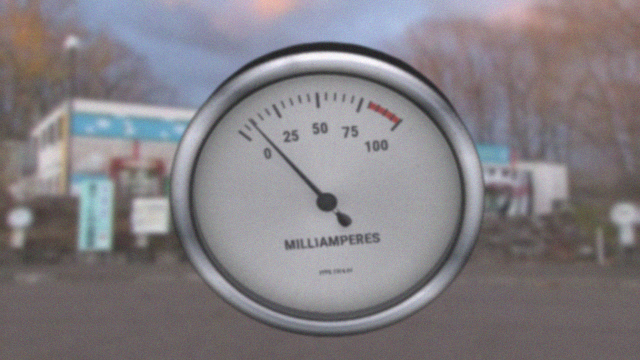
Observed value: 10 mA
